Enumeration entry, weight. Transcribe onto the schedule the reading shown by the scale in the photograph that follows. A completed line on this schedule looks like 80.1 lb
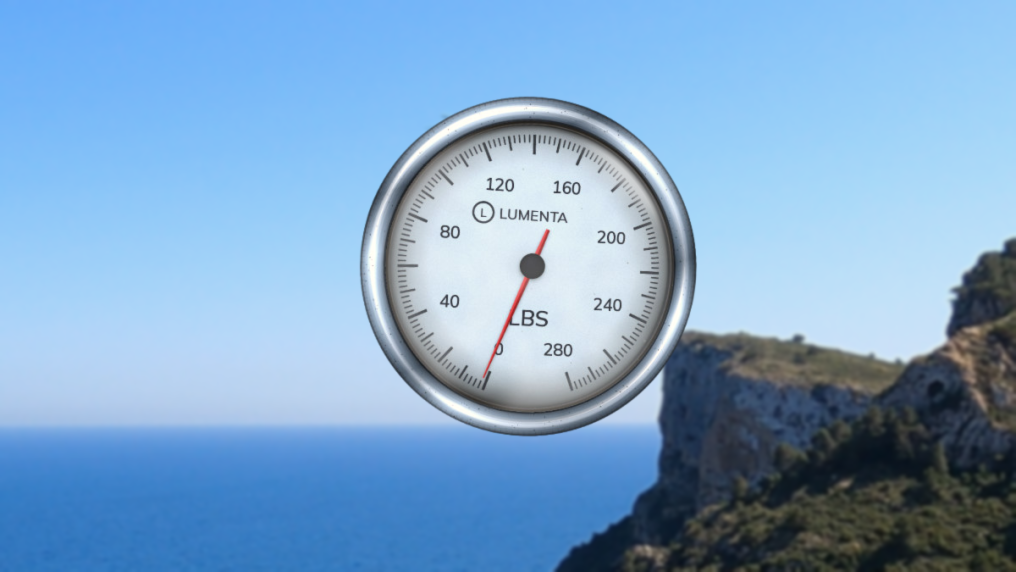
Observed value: 2 lb
